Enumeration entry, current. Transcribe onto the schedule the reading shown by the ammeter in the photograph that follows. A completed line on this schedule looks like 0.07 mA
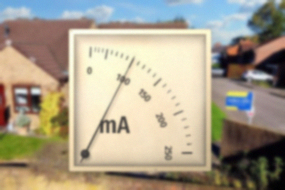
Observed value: 100 mA
